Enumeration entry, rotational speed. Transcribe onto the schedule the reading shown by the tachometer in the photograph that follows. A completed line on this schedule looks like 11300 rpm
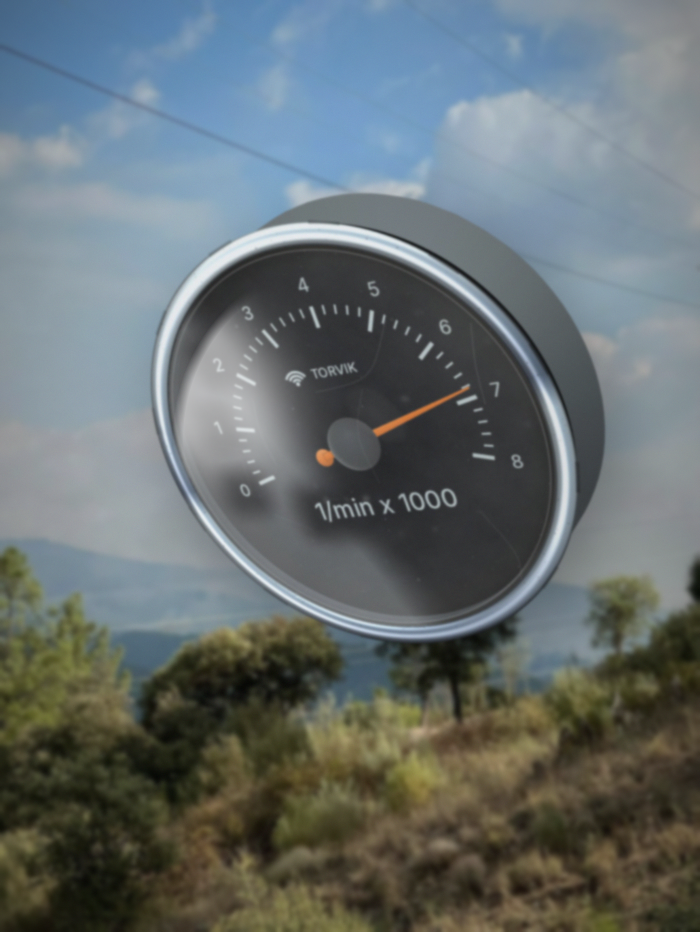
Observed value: 6800 rpm
